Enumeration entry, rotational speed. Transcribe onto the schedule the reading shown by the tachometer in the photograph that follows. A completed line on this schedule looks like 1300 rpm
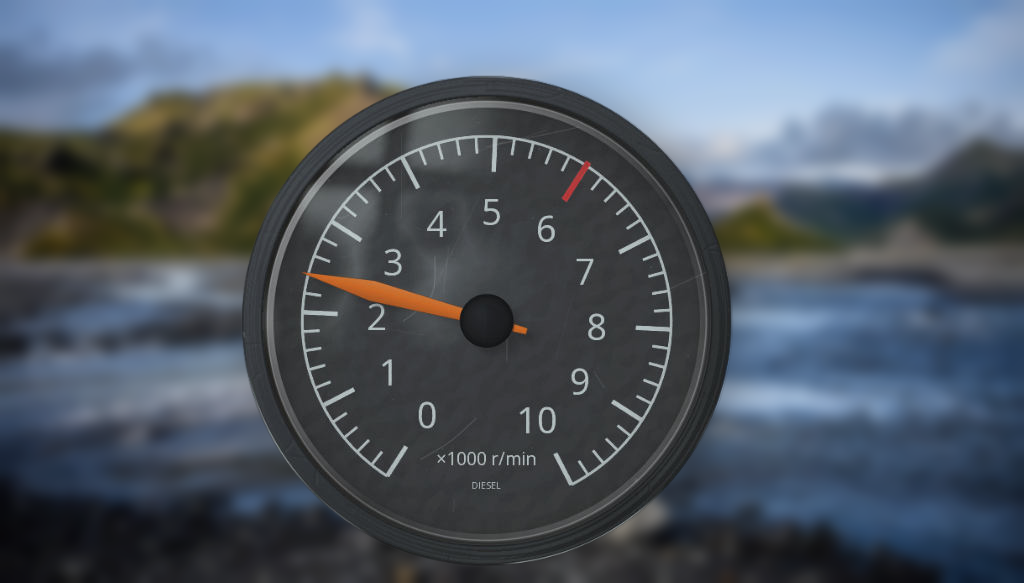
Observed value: 2400 rpm
